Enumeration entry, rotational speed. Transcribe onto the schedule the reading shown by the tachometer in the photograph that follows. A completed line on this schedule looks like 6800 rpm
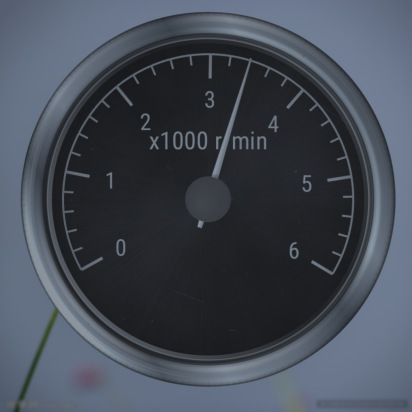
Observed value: 3400 rpm
